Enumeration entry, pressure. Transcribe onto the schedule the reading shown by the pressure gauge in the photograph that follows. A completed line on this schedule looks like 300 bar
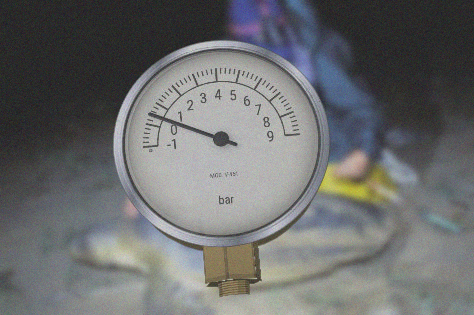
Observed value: 0.4 bar
